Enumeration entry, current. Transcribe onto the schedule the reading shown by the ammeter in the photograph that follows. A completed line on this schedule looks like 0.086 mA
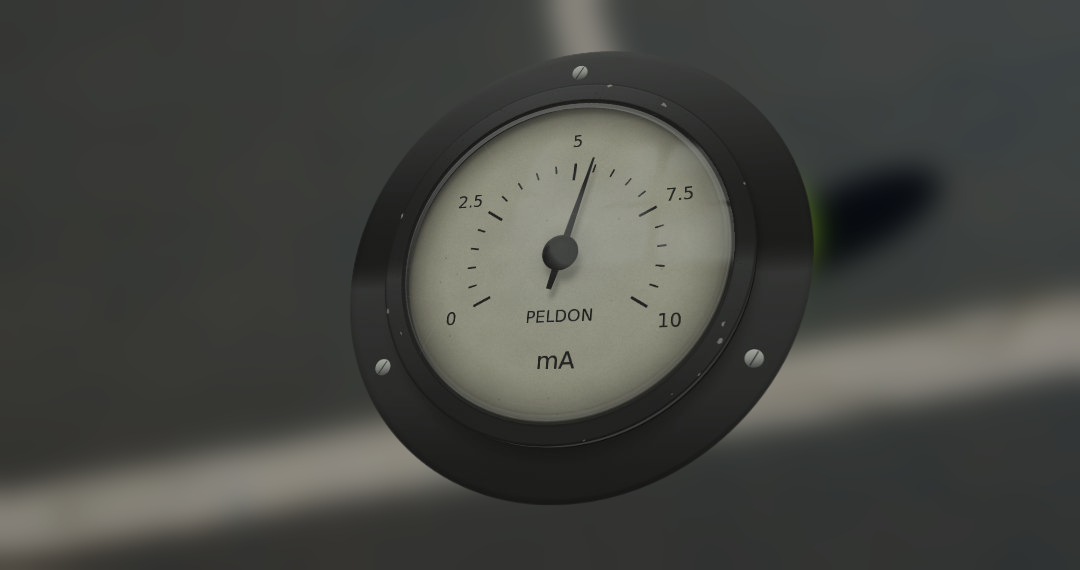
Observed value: 5.5 mA
